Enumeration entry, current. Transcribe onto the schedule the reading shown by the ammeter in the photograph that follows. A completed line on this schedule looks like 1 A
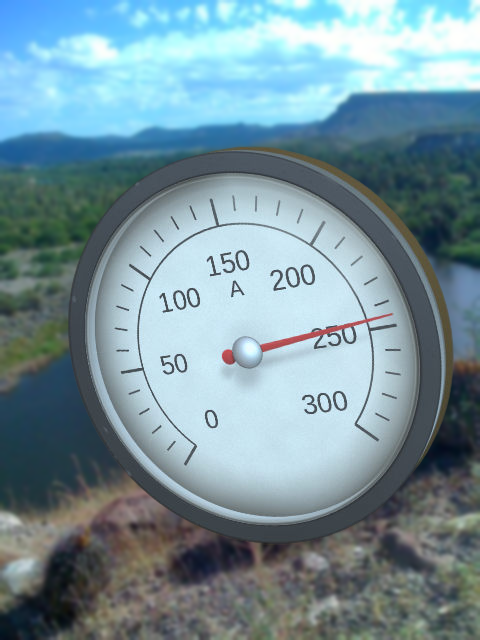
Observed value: 245 A
